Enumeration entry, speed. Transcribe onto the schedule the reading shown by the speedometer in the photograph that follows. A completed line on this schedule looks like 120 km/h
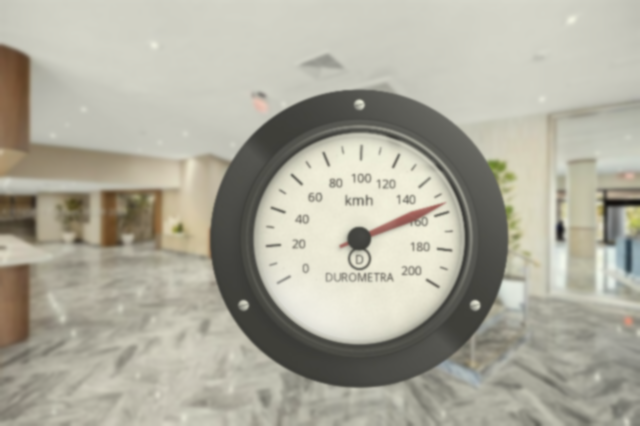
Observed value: 155 km/h
